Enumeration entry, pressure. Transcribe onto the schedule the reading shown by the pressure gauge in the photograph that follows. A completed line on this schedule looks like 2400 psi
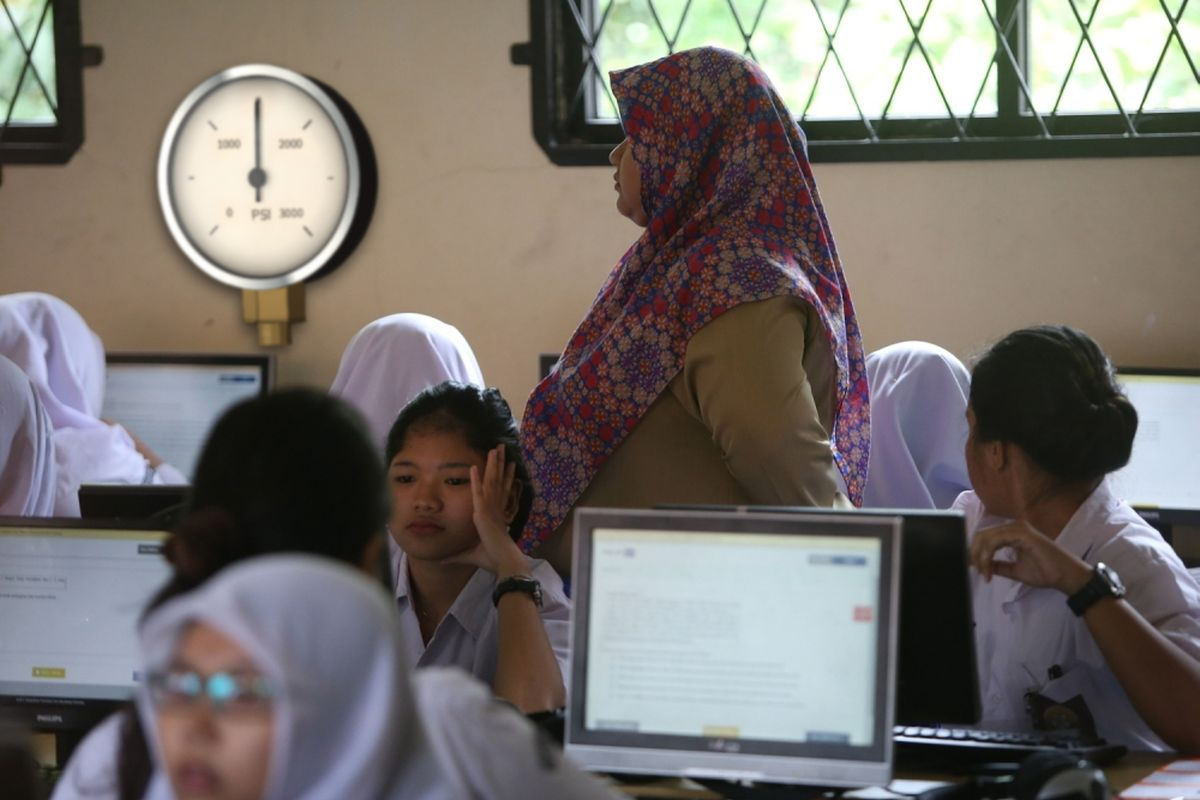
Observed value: 1500 psi
